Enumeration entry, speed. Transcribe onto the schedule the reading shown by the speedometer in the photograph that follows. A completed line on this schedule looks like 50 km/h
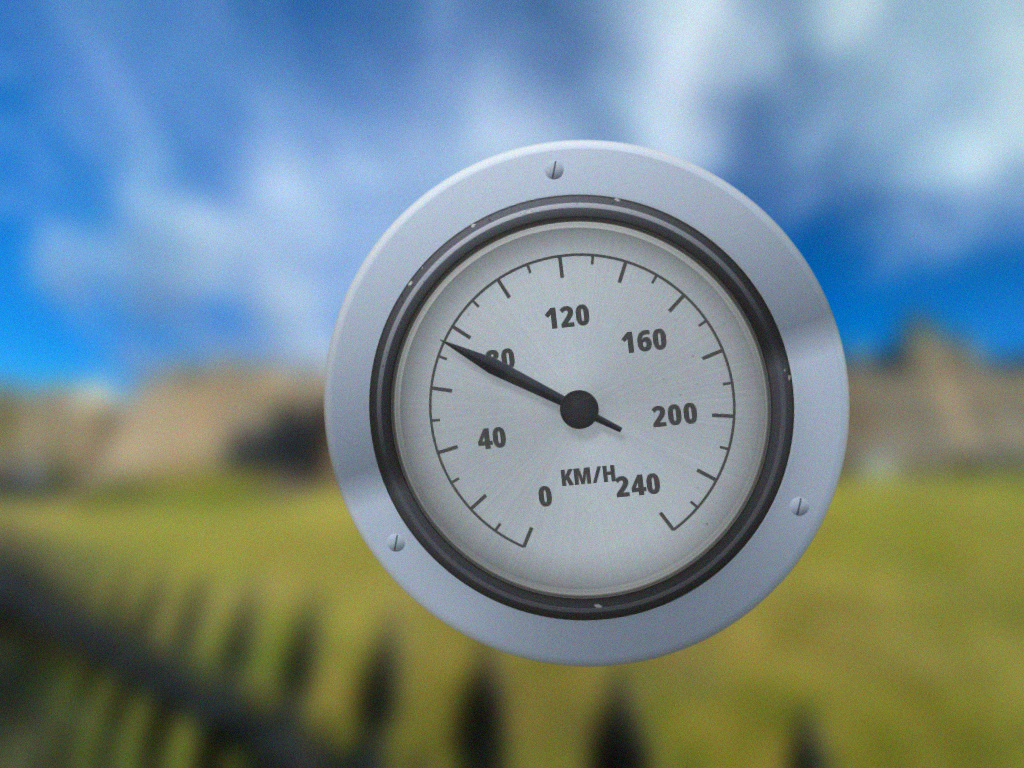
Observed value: 75 km/h
